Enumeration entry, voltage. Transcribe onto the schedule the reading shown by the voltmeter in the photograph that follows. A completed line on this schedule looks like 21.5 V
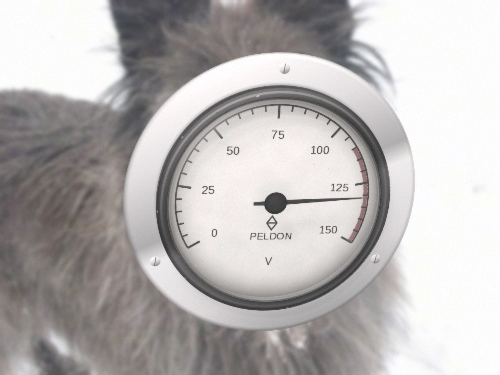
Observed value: 130 V
